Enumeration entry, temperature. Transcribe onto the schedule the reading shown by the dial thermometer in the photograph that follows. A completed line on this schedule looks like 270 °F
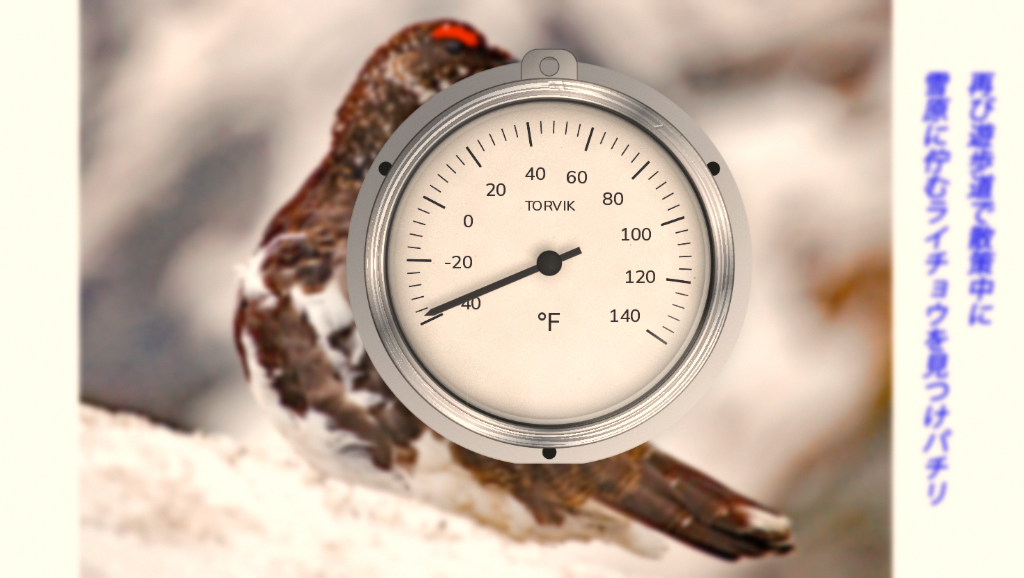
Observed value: -38 °F
